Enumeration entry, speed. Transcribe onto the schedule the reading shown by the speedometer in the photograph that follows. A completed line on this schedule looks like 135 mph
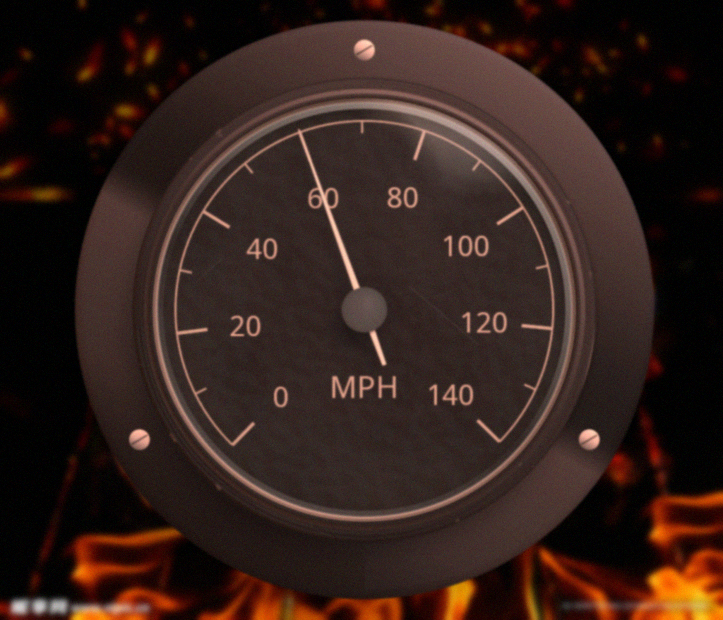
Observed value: 60 mph
